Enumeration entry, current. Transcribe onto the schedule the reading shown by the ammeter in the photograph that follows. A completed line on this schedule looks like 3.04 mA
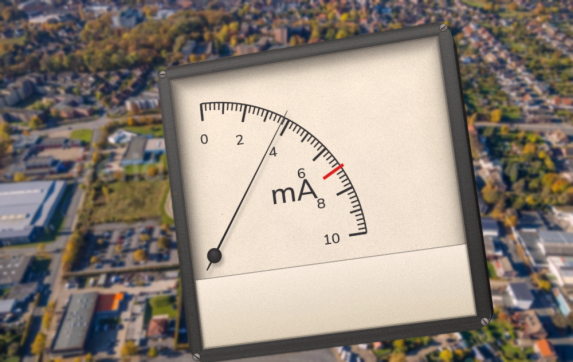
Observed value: 3.8 mA
